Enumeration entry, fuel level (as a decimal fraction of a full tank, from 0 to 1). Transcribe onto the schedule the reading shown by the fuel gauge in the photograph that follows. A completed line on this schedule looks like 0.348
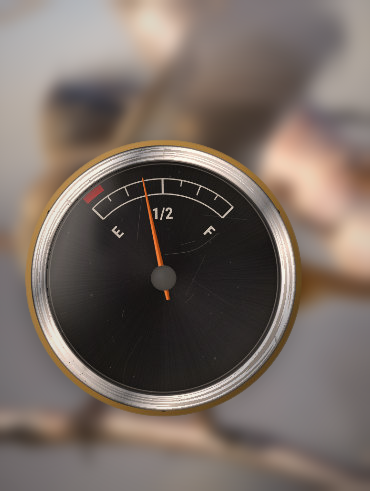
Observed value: 0.375
